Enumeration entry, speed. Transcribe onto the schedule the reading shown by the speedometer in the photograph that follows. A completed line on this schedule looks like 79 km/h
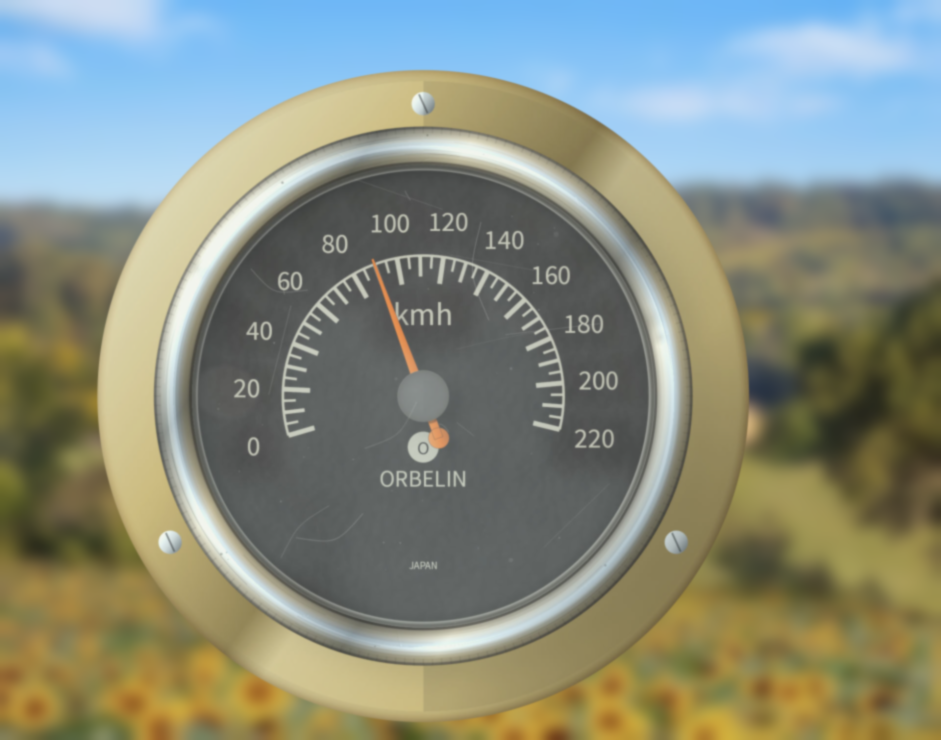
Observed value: 90 km/h
